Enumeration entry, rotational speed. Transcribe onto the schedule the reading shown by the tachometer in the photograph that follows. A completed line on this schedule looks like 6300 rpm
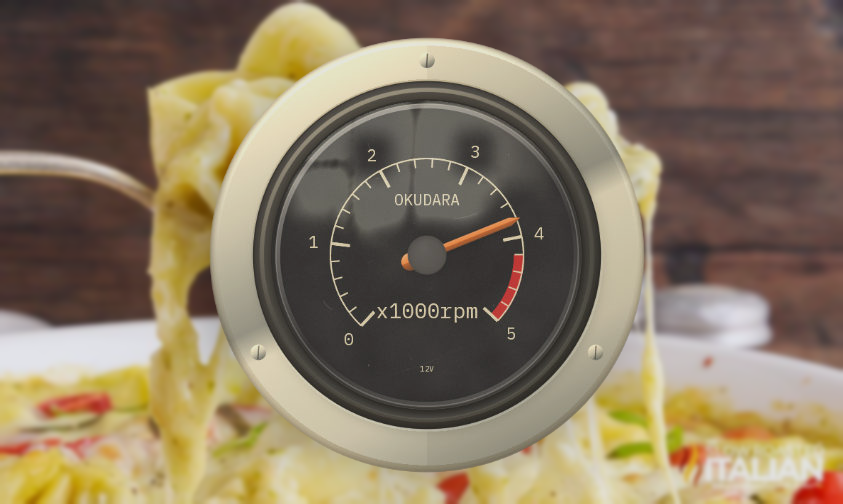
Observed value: 3800 rpm
